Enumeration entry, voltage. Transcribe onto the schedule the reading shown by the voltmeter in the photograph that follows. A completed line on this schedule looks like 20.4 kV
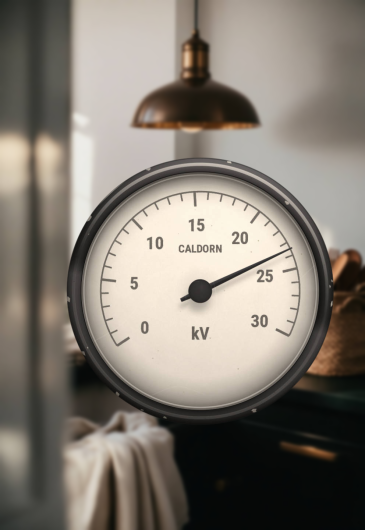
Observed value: 23.5 kV
